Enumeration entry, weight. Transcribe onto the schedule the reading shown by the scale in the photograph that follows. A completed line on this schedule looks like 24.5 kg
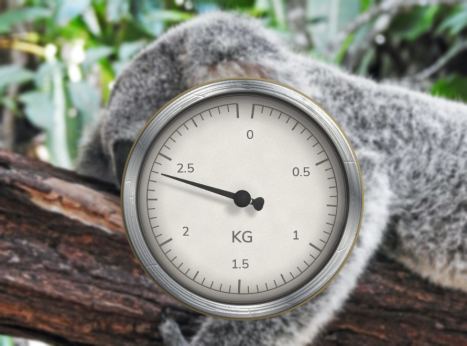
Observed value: 2.4 kg
